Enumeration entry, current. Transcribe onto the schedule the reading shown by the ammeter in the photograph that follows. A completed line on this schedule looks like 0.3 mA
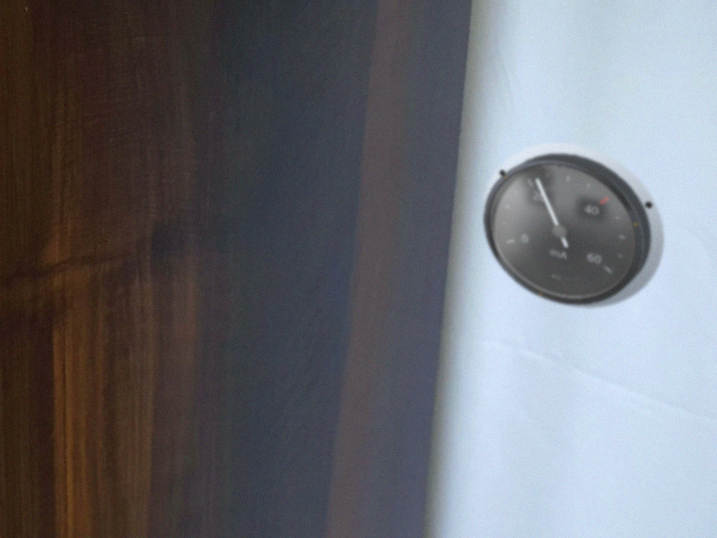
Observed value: 22.5 mA
